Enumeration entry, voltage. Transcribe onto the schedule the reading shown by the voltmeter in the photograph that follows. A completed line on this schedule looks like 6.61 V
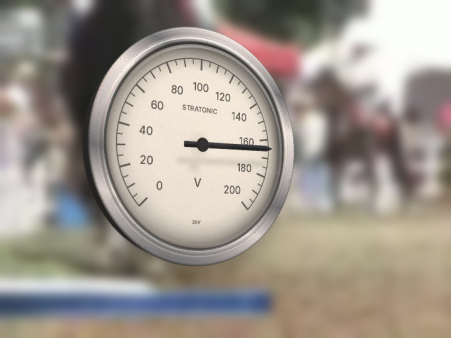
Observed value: 165 V
